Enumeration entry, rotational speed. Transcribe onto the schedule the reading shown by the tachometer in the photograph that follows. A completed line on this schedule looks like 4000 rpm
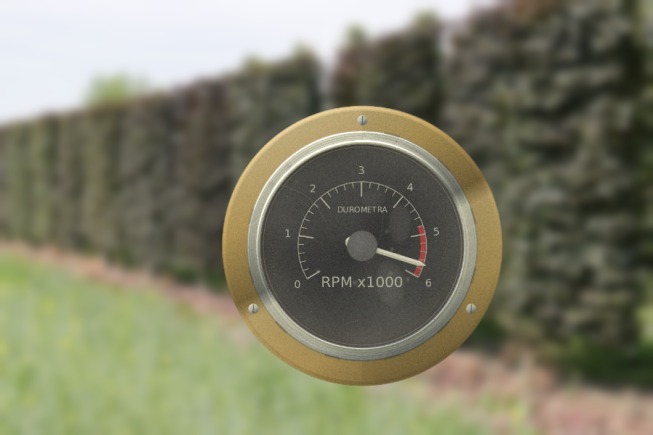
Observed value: 5700 rpm
